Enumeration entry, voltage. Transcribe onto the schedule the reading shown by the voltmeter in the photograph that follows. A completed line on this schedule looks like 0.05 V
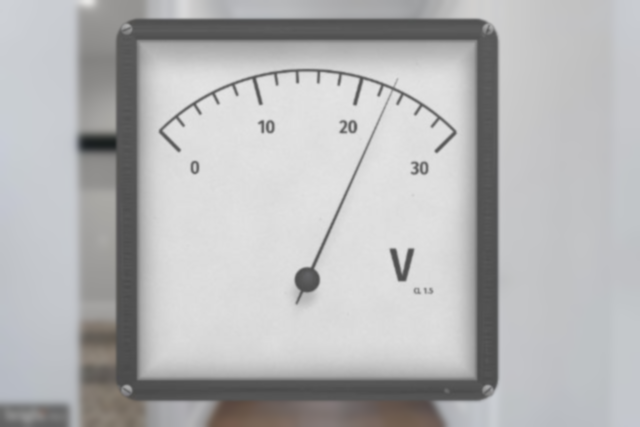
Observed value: 23 V
